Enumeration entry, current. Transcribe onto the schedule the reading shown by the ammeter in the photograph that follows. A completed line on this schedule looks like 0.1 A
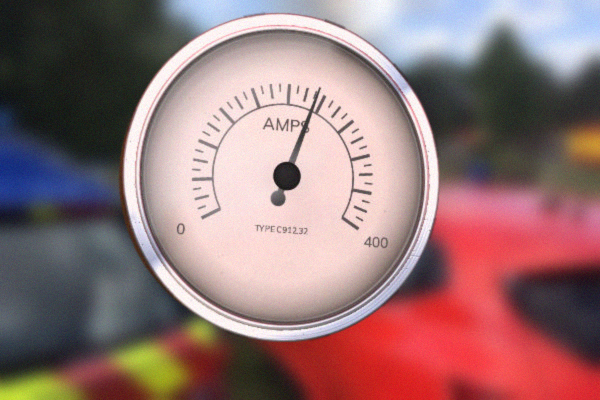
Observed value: 230 A
